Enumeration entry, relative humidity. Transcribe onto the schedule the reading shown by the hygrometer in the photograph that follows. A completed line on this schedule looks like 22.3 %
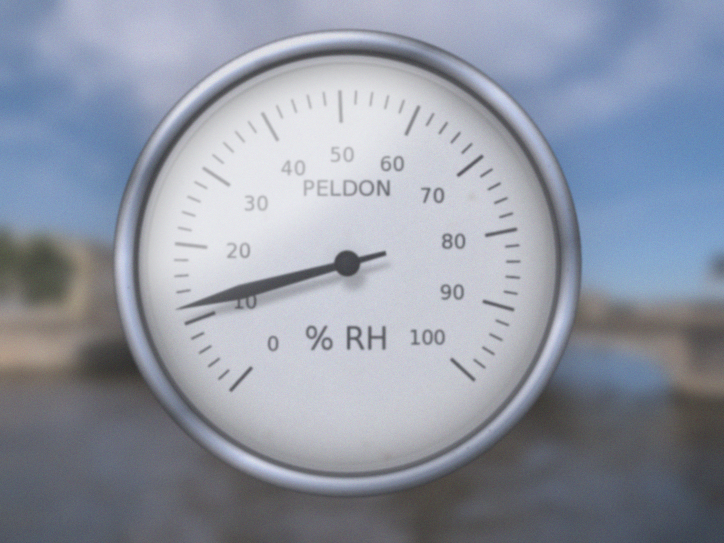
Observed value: 12 %
